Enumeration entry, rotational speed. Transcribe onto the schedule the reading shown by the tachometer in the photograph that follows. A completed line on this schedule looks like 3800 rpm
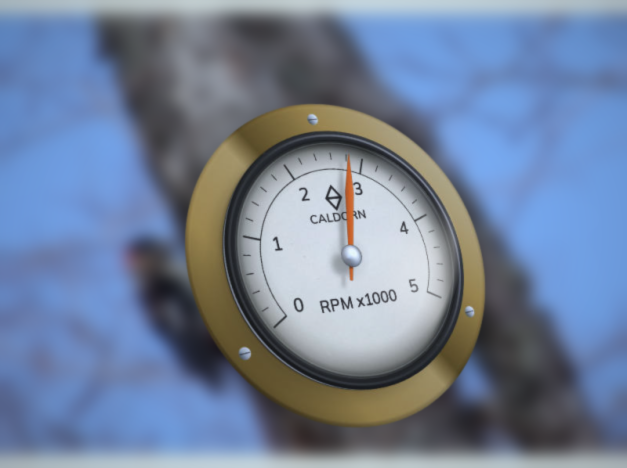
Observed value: 2800 rpm
